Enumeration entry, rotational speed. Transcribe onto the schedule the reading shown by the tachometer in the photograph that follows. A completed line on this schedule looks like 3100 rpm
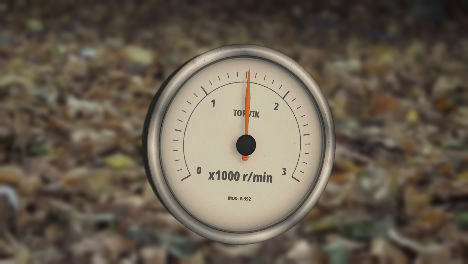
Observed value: 1500 rpm
